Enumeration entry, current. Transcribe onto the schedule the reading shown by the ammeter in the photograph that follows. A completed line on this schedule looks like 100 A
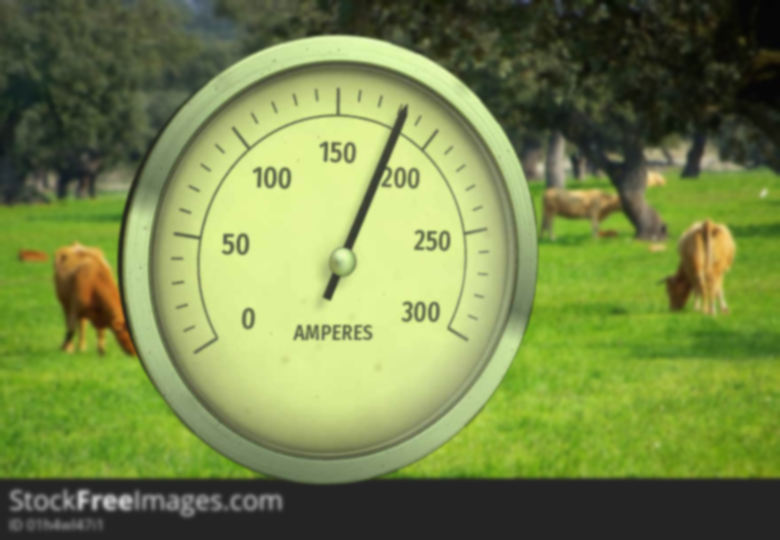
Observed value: 180 A
